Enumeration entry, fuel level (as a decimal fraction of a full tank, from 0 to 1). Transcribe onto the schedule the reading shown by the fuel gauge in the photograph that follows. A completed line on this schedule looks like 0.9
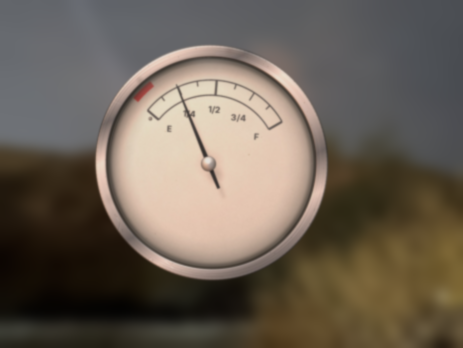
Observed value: 0.25
